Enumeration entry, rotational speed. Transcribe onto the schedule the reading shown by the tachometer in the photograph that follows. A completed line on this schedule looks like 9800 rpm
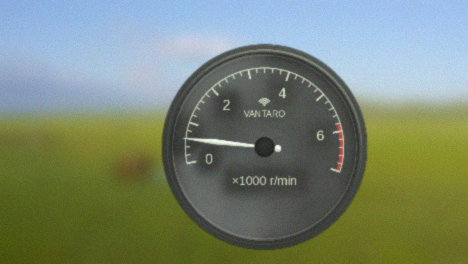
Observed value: 600 rpm
